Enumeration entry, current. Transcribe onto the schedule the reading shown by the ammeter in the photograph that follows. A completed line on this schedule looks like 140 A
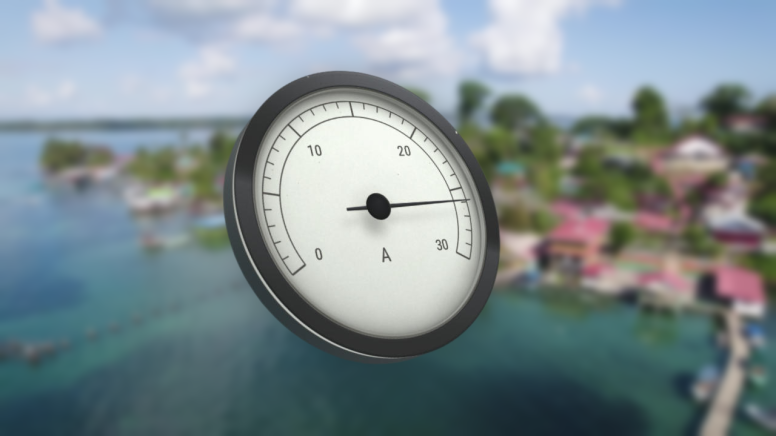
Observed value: 26 A
